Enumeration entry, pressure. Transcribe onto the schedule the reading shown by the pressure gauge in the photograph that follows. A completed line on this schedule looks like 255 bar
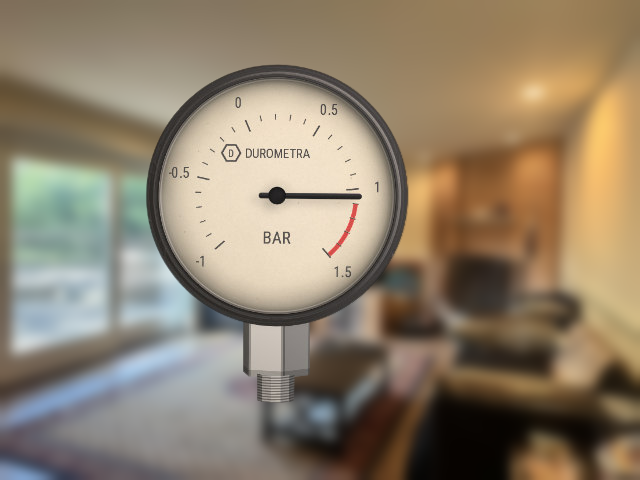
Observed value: 1.05 bar
